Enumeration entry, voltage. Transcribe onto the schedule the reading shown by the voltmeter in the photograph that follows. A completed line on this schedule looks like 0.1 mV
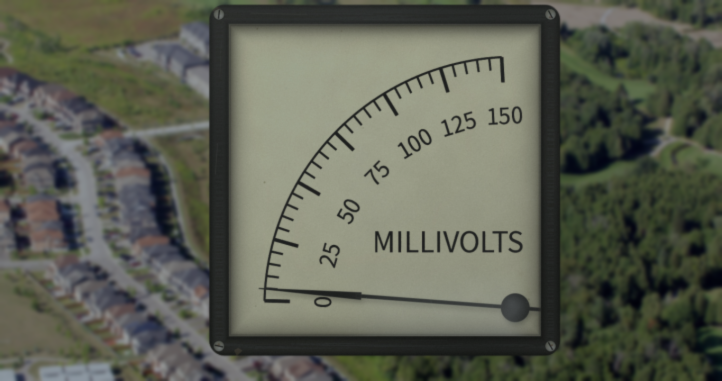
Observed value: 5 mV
